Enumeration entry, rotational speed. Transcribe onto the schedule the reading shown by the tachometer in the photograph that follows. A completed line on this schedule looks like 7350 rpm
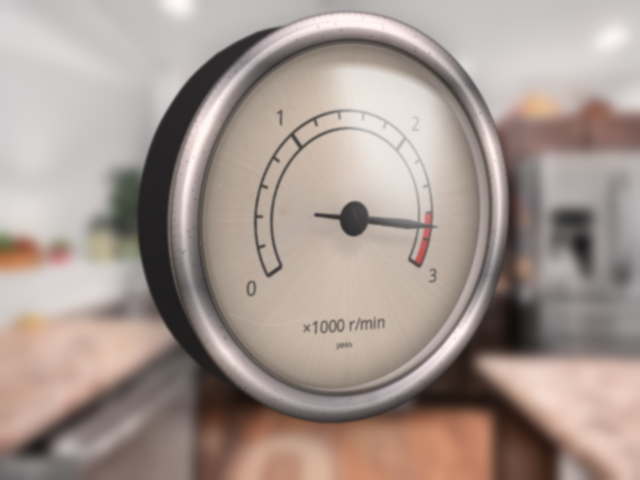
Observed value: 2700 rpm
